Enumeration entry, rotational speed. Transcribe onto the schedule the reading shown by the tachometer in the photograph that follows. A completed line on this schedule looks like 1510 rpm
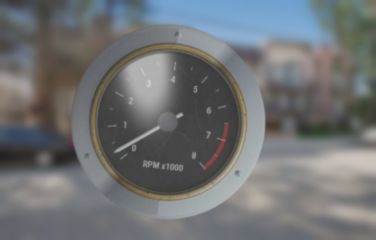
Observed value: 250 rpm
